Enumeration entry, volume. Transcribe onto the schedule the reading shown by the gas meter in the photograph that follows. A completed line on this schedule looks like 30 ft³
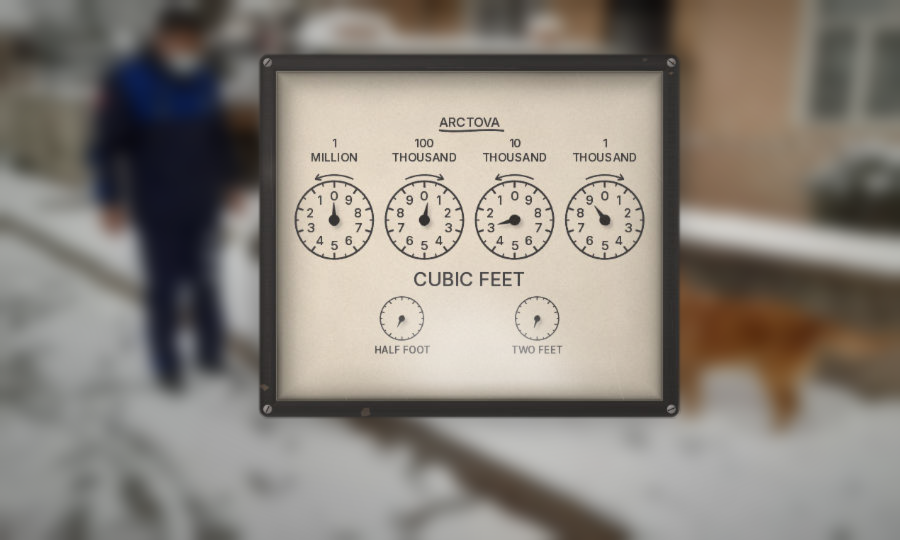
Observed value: 2900 ft³
